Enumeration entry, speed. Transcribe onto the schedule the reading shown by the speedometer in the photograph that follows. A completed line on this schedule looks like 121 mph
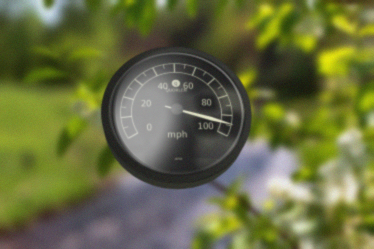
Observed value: 95 mph
